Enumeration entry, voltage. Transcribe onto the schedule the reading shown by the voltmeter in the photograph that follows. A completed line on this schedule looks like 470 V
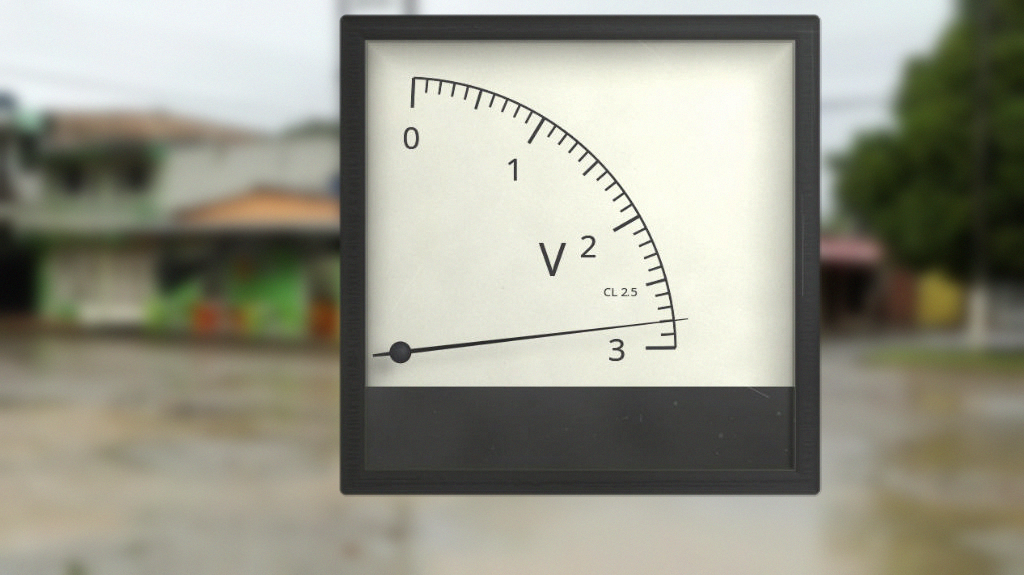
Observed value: 2.8 V
